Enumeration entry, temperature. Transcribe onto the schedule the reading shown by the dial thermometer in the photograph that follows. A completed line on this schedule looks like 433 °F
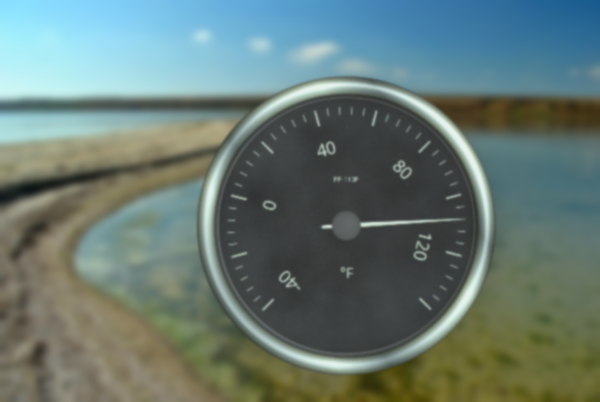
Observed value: 108 °F
